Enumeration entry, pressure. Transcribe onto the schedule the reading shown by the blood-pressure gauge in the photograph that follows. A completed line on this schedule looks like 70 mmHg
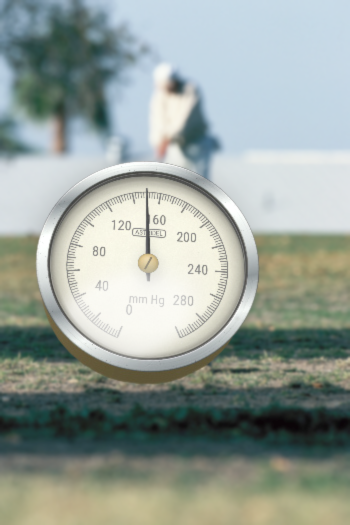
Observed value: 150 mmHg
